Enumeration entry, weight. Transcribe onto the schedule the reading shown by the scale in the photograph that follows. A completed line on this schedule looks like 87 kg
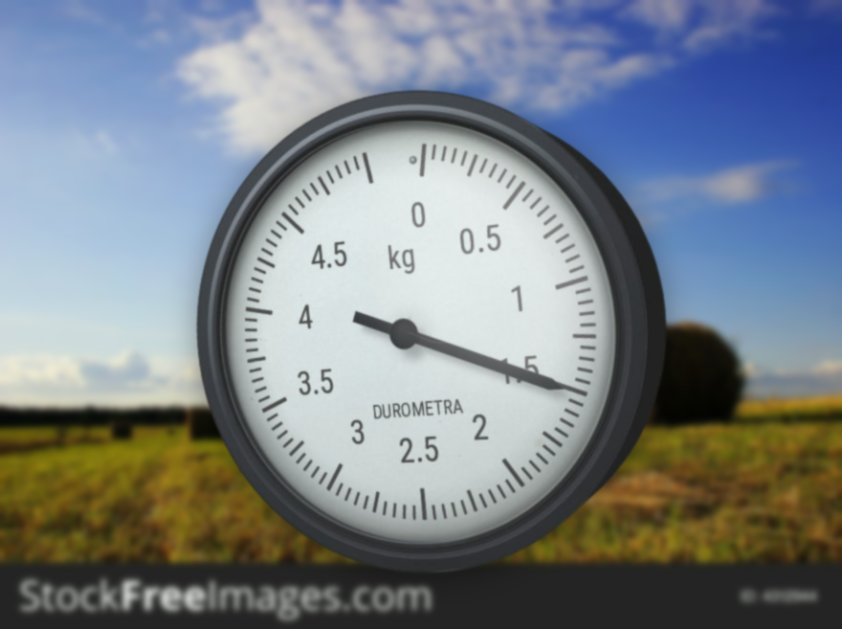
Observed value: 1.5 kg
